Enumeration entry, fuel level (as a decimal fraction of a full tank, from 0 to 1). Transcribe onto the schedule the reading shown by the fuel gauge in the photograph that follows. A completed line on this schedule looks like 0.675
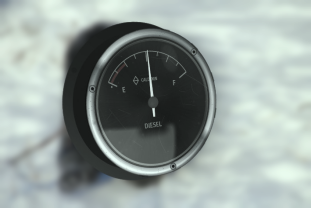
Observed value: 0.5
